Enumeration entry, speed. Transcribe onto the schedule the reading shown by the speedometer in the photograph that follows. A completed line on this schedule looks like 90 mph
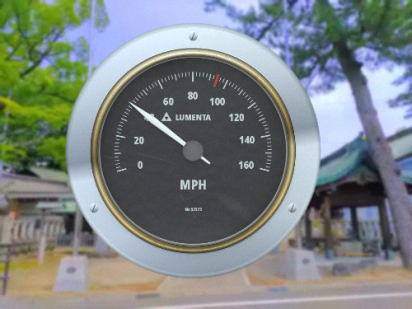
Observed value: 40 mph
